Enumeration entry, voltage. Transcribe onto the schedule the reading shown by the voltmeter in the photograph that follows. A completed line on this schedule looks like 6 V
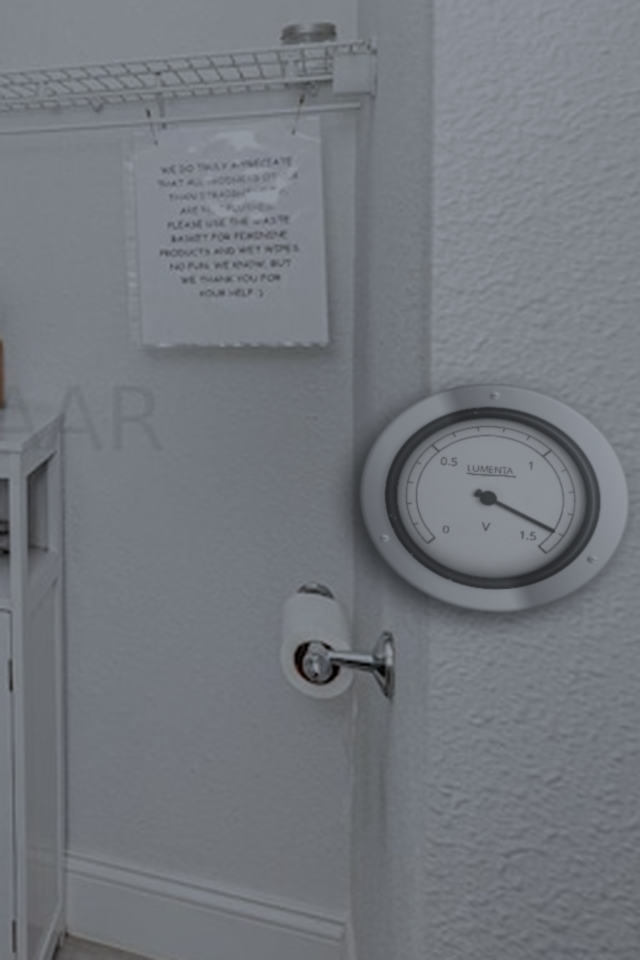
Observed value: 1.4 V
